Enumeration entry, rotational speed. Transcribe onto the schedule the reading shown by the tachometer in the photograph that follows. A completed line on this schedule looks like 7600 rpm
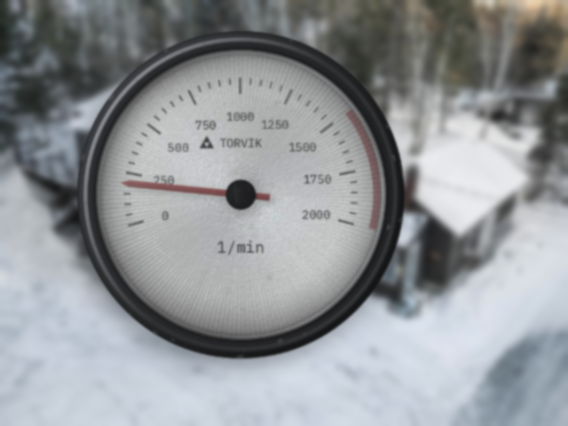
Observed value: 200 rpm
